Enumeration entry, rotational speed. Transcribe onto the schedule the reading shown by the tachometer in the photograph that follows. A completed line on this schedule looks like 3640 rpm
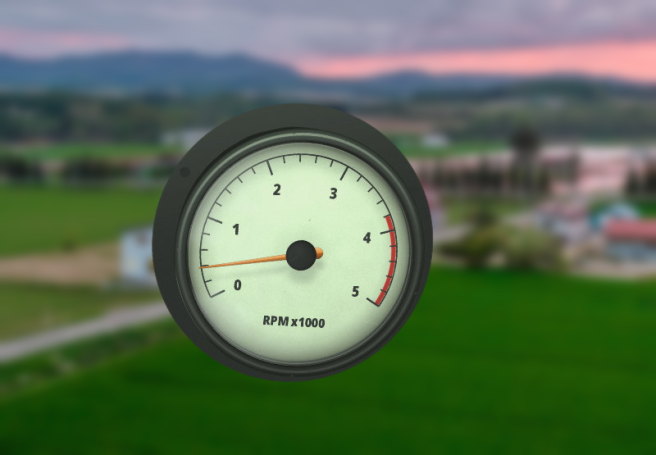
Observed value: 400 rpm
